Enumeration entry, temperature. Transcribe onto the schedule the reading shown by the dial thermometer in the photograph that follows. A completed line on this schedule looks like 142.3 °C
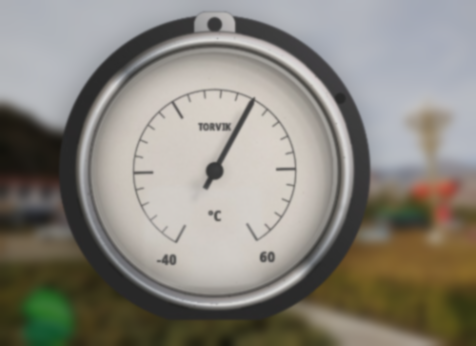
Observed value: 20 °C
